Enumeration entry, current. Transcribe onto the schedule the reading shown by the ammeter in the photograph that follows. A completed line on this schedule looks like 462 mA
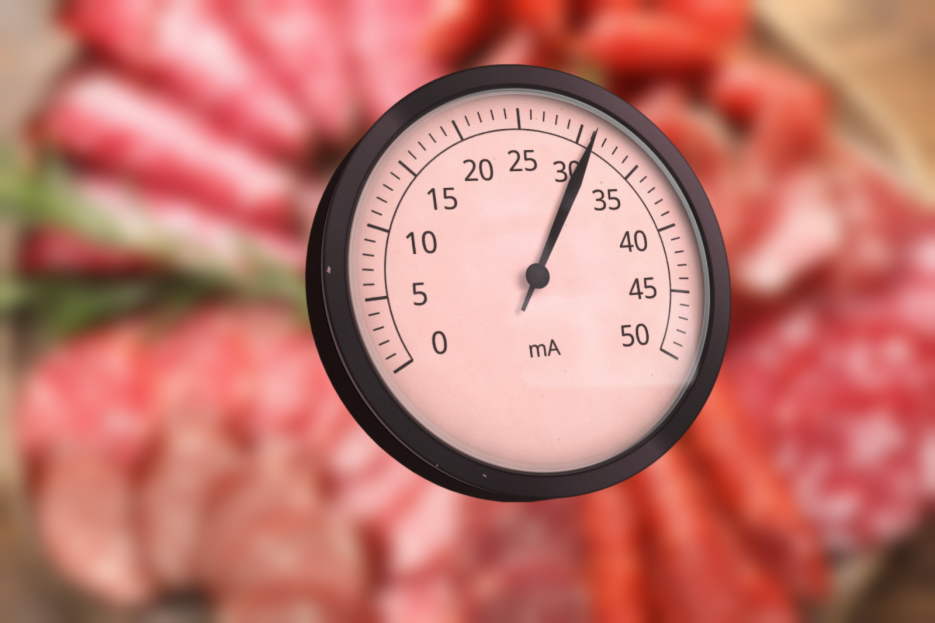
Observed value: 31 mA
